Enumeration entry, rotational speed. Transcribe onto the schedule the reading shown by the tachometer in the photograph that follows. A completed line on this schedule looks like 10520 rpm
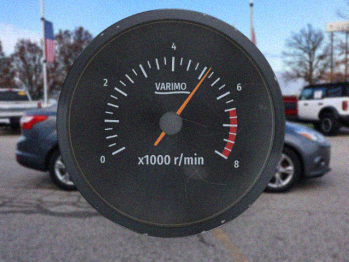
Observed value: 5125 rpm
